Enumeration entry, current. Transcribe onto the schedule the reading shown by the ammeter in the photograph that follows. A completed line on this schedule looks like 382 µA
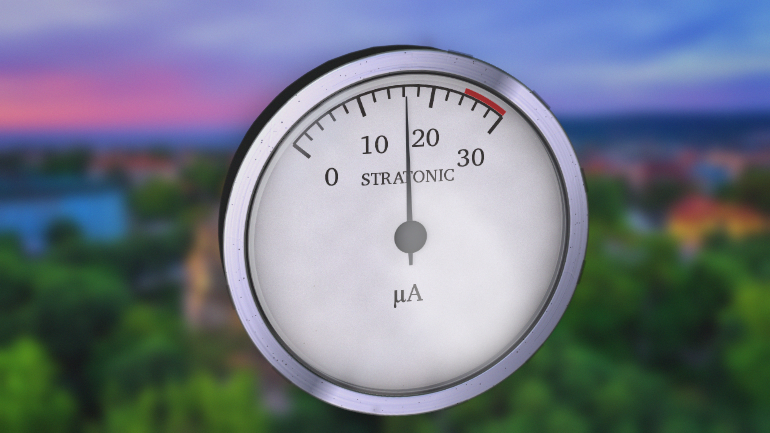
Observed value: 16 µA
